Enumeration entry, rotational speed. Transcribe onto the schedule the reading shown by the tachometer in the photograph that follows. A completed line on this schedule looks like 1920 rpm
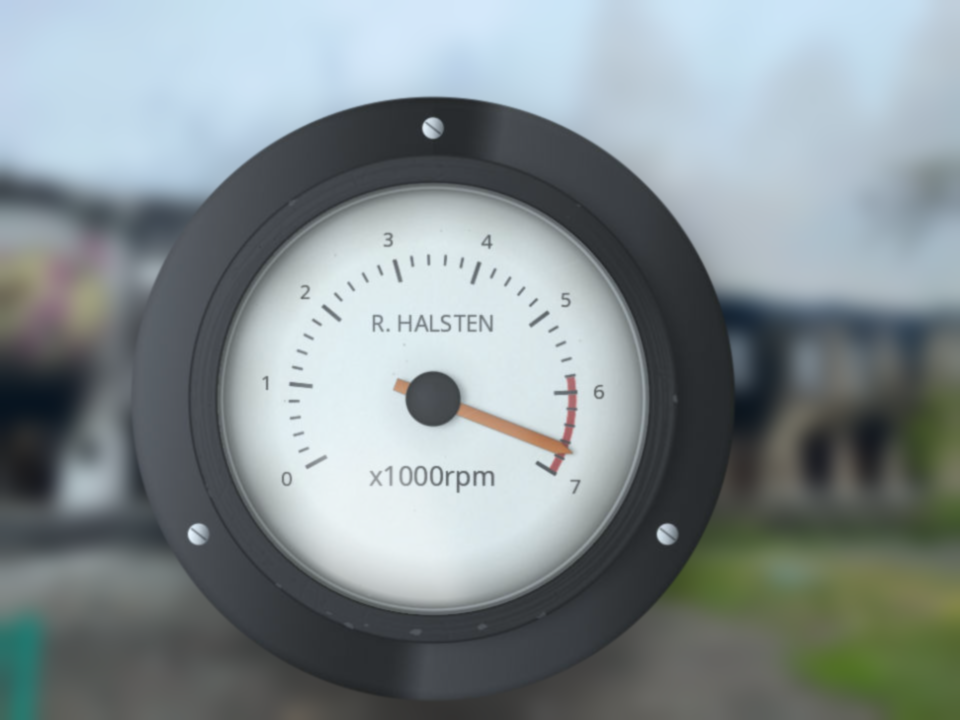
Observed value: 6700 rpm
